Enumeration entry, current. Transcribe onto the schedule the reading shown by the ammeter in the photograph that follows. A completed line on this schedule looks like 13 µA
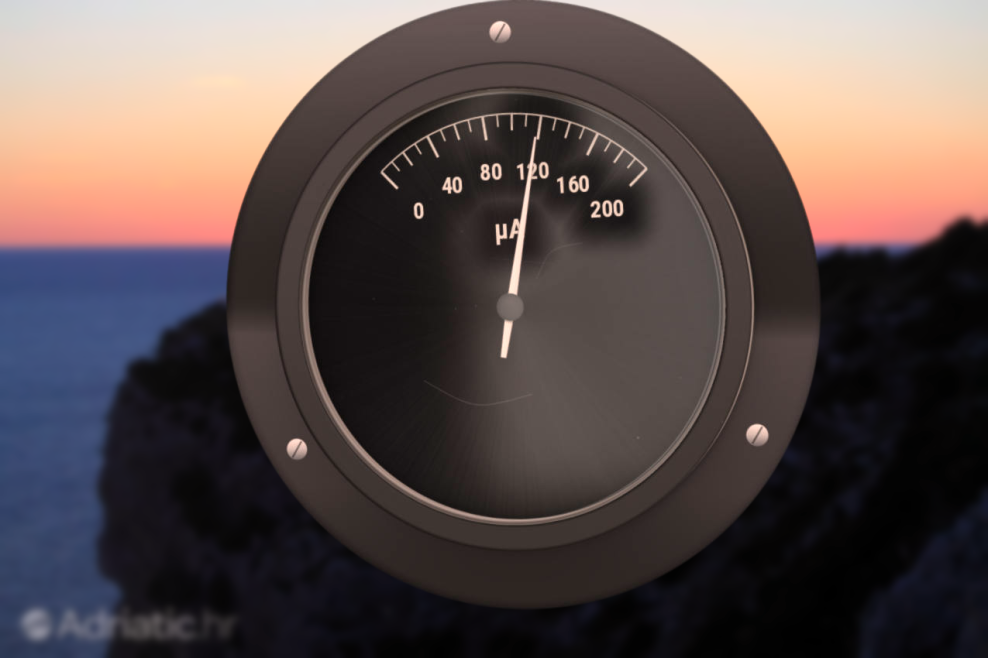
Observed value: 120 µA
